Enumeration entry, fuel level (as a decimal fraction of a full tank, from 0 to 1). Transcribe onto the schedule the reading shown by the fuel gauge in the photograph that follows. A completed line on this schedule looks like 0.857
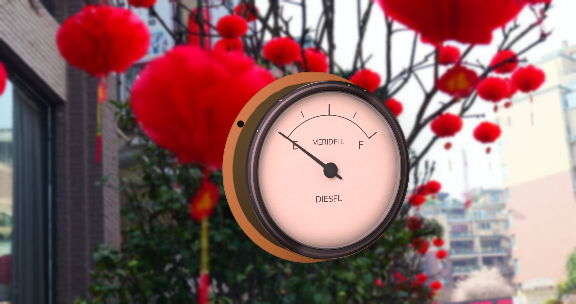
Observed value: 0
